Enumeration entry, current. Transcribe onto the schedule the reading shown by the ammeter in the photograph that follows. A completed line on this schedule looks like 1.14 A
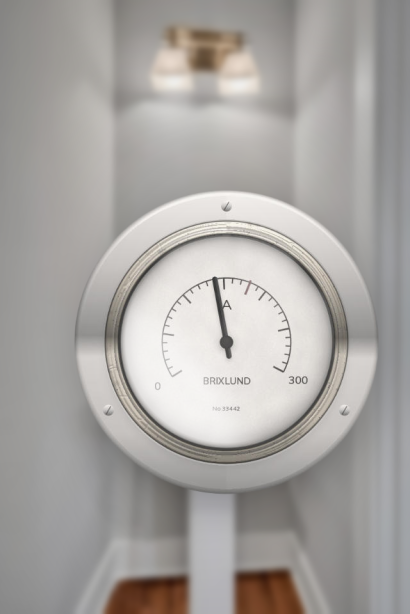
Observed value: 140 A
